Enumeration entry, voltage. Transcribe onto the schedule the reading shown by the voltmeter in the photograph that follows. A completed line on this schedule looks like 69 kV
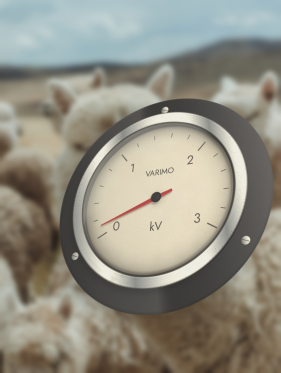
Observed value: 0.1 kV
